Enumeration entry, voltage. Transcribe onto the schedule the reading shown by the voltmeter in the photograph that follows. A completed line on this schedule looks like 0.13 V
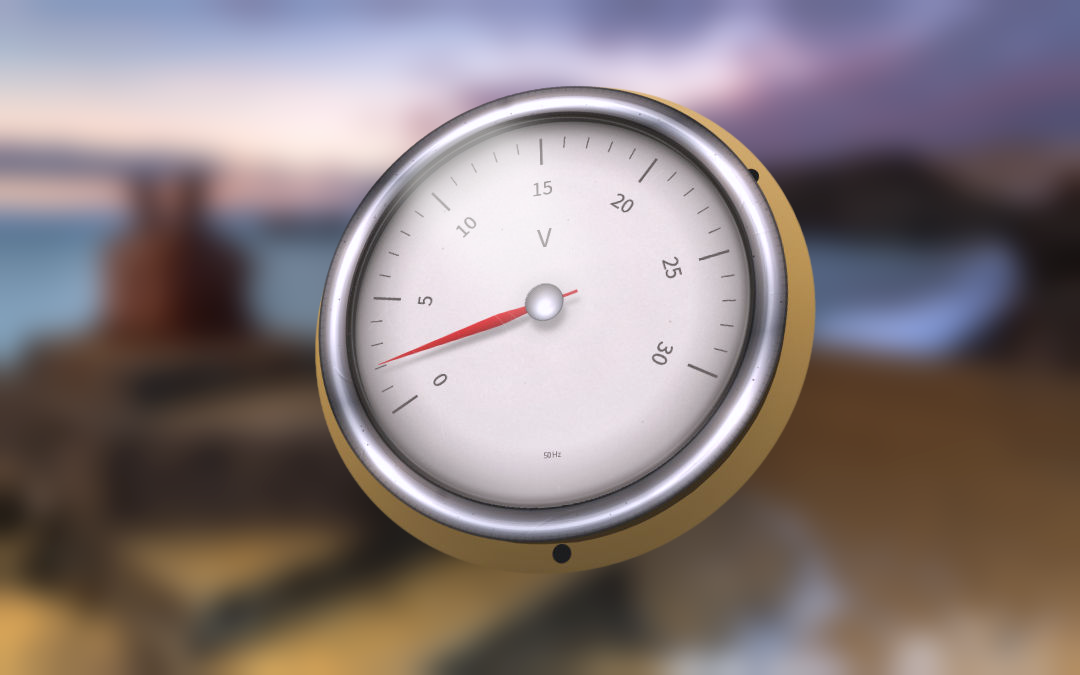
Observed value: 2 V
